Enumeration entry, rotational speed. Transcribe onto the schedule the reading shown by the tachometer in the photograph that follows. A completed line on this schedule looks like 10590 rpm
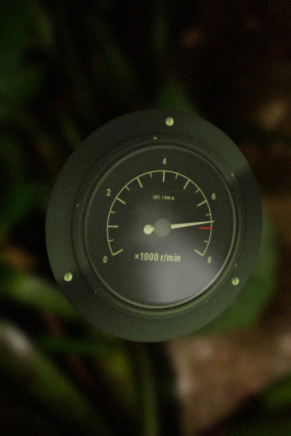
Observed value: 6750 rpm
